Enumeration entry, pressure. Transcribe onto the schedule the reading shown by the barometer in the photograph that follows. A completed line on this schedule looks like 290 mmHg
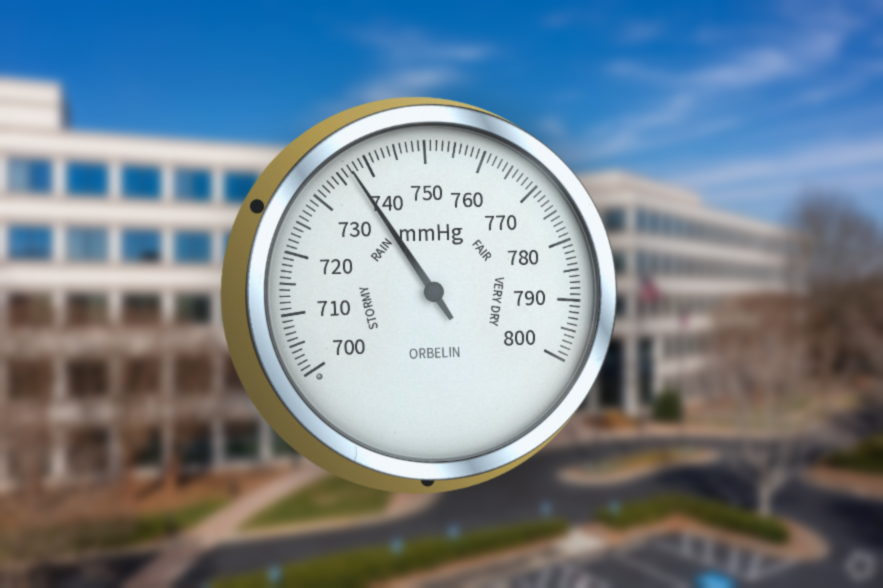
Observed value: 737 mmHg
